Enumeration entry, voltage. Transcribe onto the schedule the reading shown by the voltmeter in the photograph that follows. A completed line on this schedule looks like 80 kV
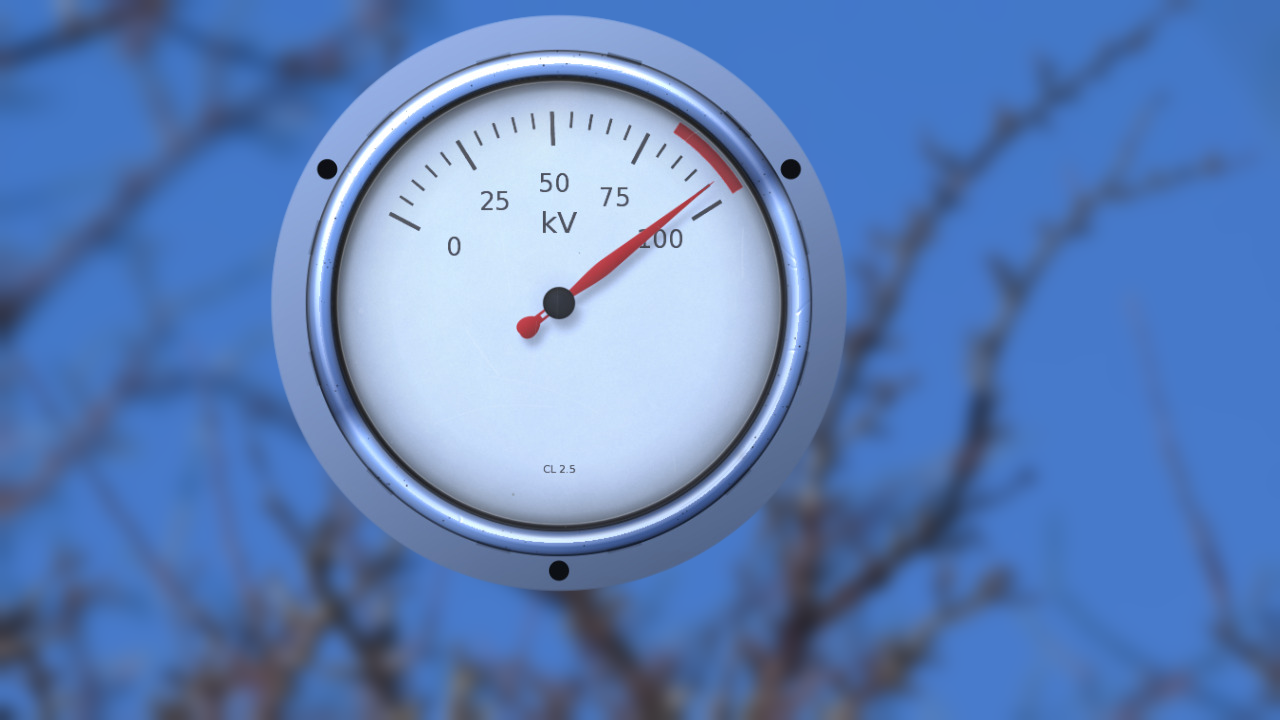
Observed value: 95 kV
